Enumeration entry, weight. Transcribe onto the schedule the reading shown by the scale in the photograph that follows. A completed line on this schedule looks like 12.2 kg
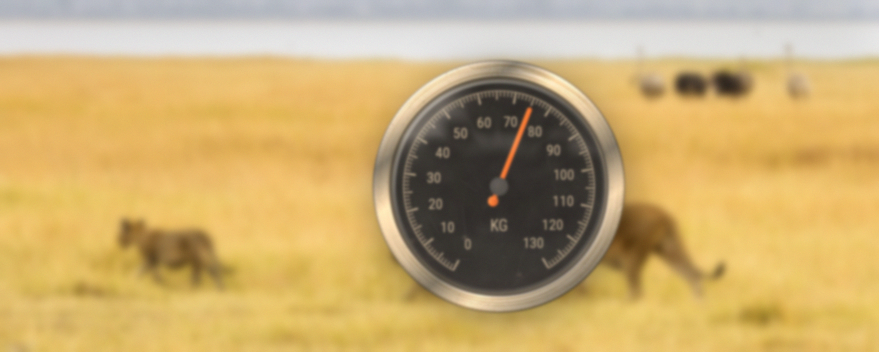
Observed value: 75 kg
